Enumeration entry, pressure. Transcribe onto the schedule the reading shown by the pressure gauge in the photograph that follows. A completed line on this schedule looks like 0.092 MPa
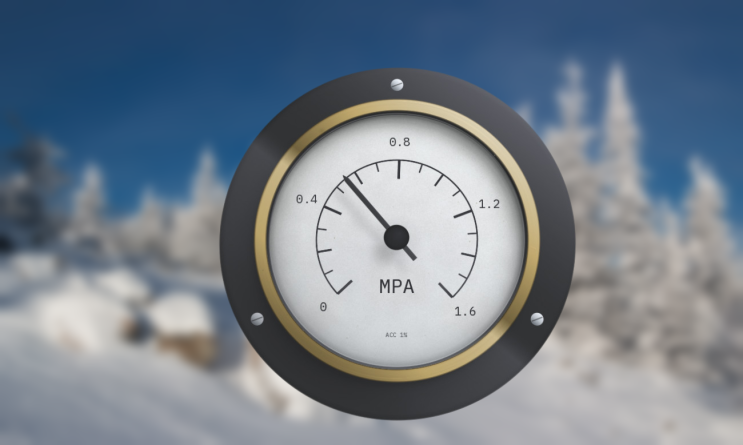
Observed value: 0.55 MPa
